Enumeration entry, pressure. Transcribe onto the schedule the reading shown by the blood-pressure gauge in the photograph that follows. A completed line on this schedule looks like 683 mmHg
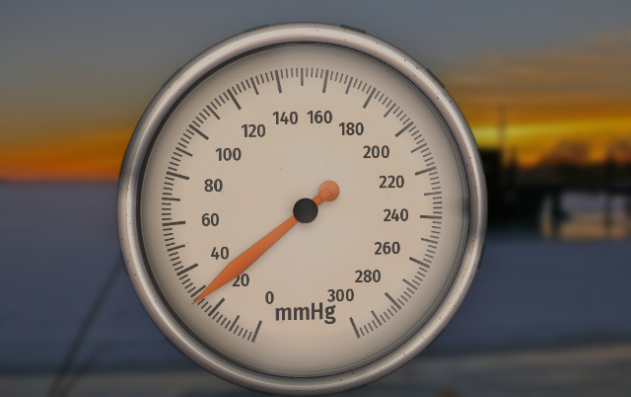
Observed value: 28 mmHg
